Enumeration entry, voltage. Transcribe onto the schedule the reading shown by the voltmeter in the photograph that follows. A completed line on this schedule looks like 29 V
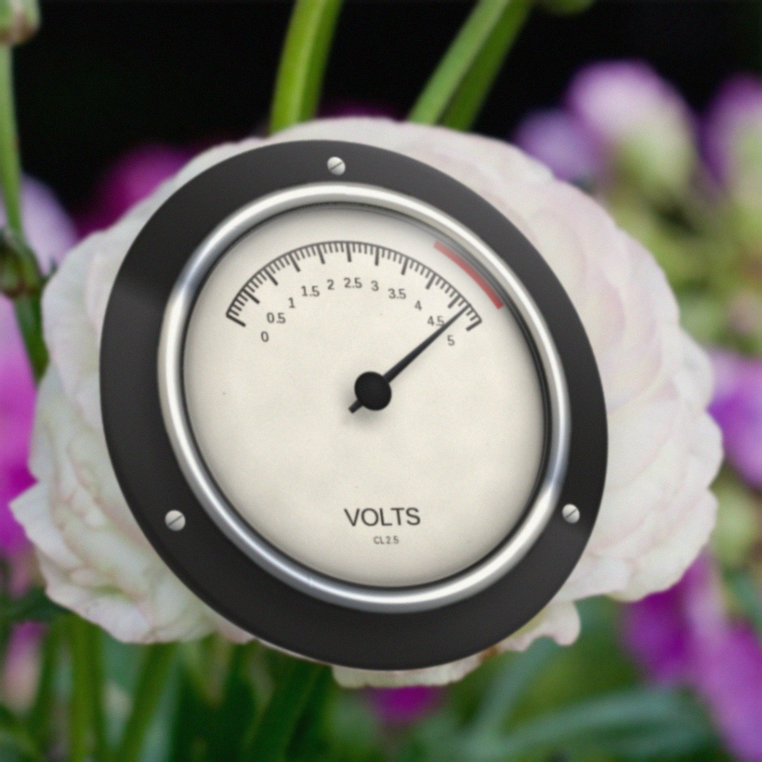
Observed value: 4.7 V
